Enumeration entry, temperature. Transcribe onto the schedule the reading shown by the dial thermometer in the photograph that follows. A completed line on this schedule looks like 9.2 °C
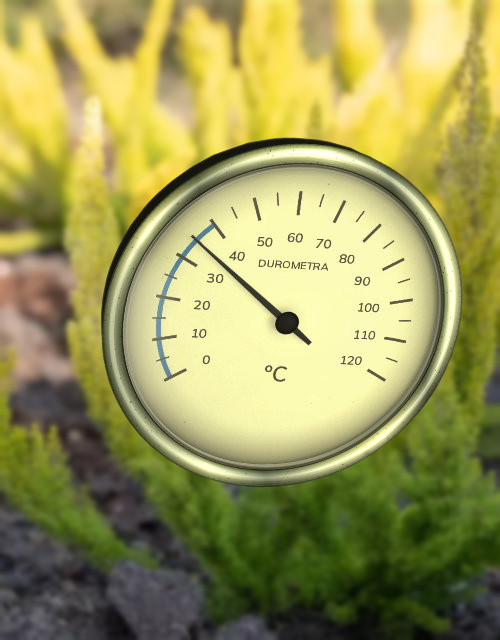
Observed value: 35 °C
